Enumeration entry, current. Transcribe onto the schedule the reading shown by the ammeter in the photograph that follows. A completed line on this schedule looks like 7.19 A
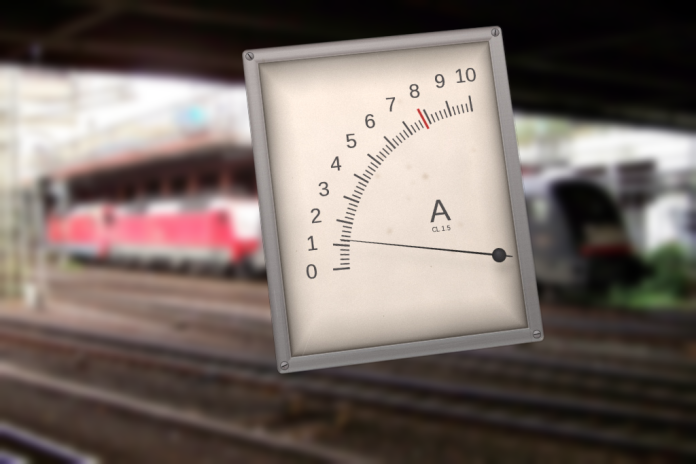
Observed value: 1.2 A
